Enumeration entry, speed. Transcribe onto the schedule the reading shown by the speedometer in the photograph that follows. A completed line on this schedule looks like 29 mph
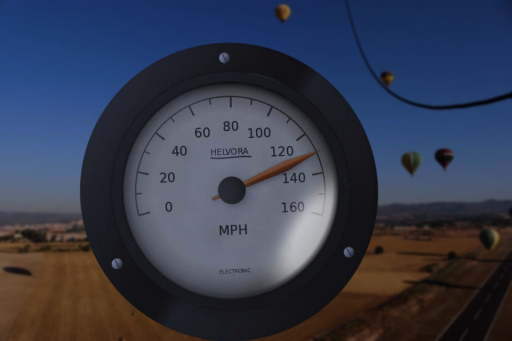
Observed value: 130 mph
